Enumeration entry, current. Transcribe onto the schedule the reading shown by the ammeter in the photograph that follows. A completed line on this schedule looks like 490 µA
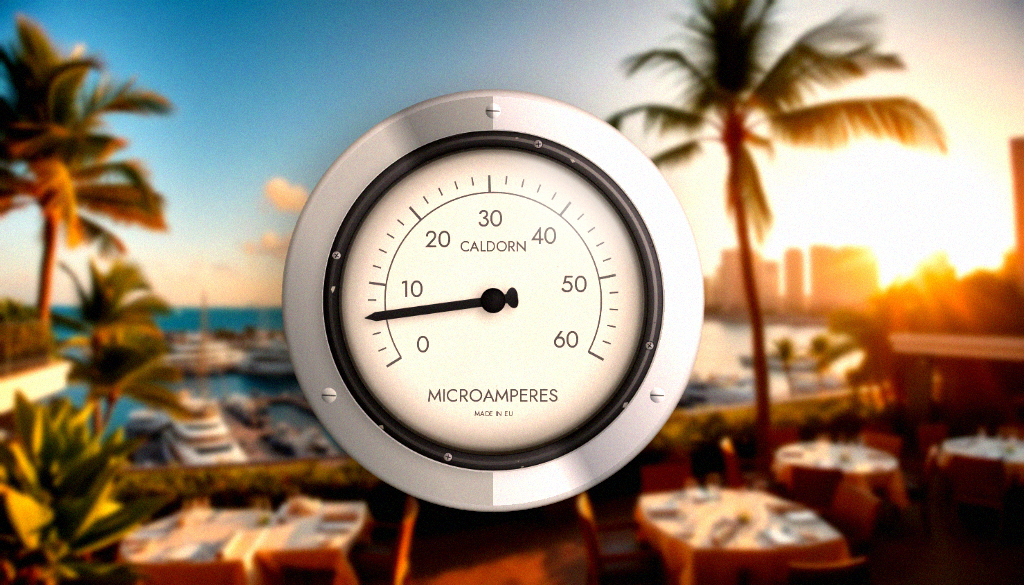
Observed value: 6 µA
